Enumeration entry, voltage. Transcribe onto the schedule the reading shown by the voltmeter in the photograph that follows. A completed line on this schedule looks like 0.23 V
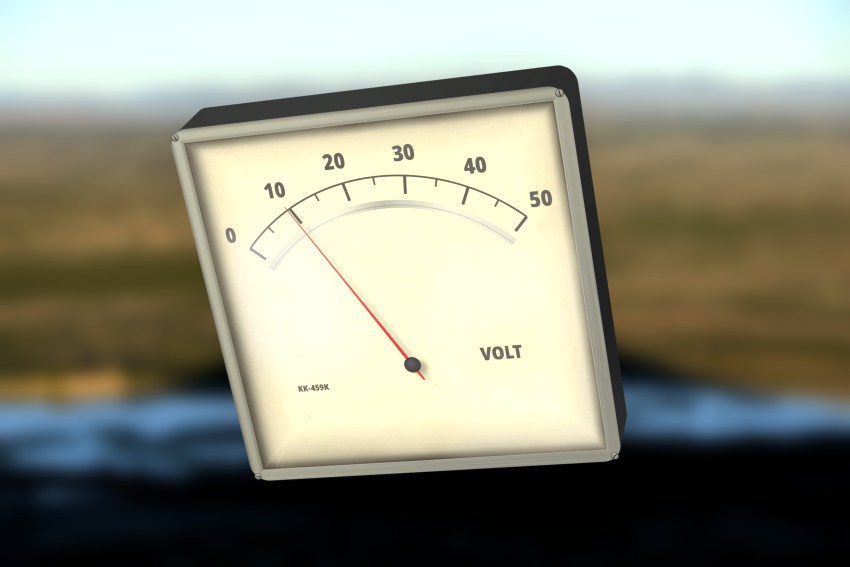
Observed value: 10 V
